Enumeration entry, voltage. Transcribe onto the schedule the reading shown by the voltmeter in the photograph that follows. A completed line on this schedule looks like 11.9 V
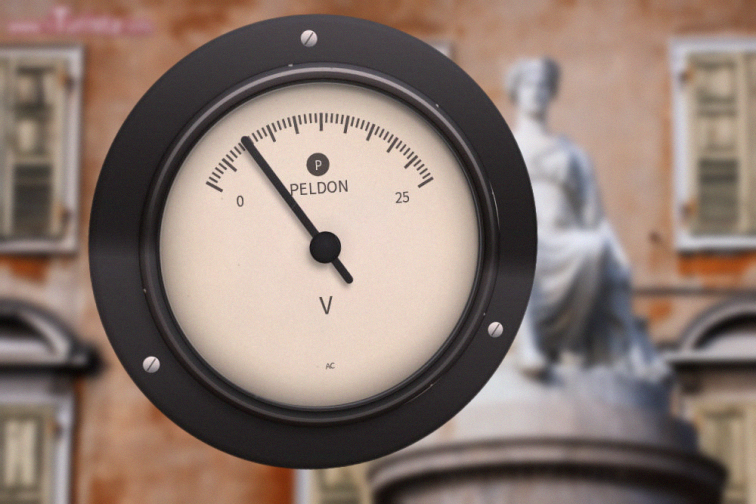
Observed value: 5 V
